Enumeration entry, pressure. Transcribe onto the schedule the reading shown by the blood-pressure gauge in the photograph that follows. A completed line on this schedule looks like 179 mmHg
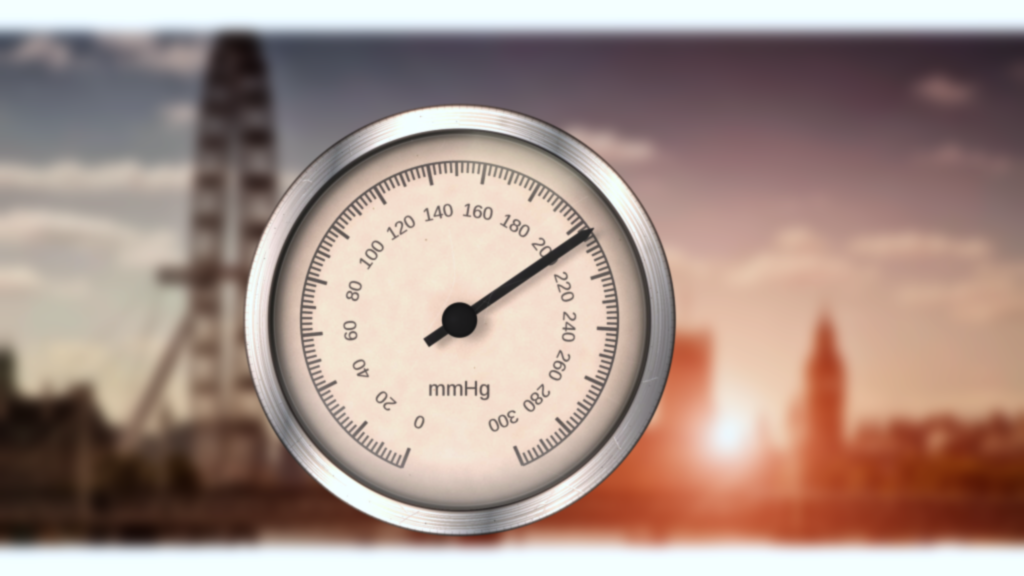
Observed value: 204 mmHg
